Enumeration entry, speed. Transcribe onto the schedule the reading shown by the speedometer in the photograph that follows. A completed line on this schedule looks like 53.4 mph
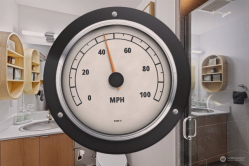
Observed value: 45 mph
